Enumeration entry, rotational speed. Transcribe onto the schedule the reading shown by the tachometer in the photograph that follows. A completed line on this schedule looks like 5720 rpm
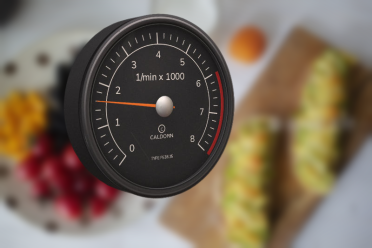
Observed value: 1600 rpm
